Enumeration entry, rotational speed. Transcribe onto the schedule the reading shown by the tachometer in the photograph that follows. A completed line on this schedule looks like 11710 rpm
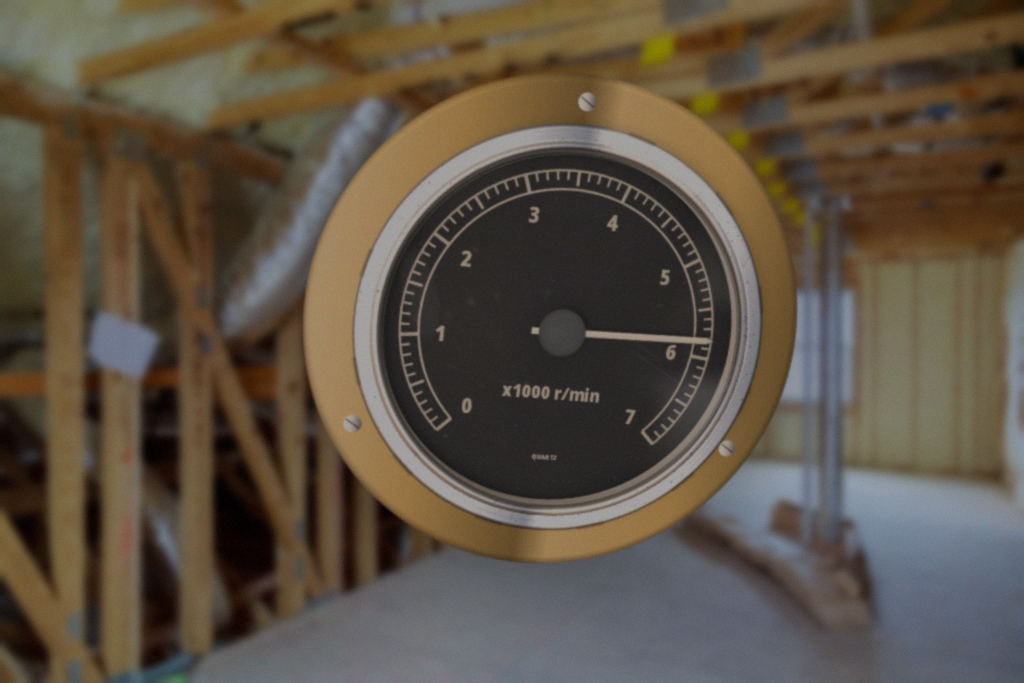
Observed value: 5800 rpm
